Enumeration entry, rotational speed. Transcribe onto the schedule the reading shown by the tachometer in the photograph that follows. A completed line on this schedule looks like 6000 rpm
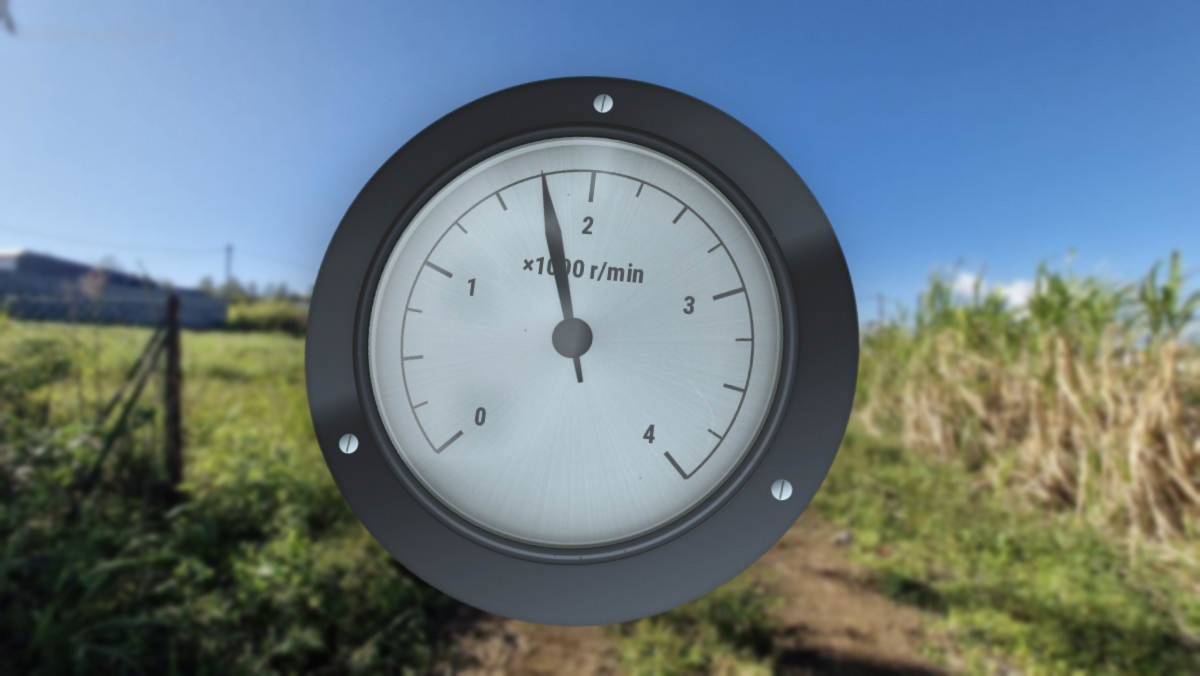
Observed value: 1750 rpm
